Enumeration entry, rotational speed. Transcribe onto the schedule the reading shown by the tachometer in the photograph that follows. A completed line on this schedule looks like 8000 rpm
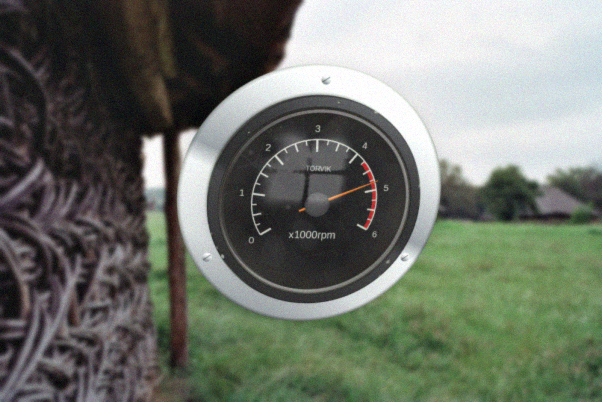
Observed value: 4750 rpm
